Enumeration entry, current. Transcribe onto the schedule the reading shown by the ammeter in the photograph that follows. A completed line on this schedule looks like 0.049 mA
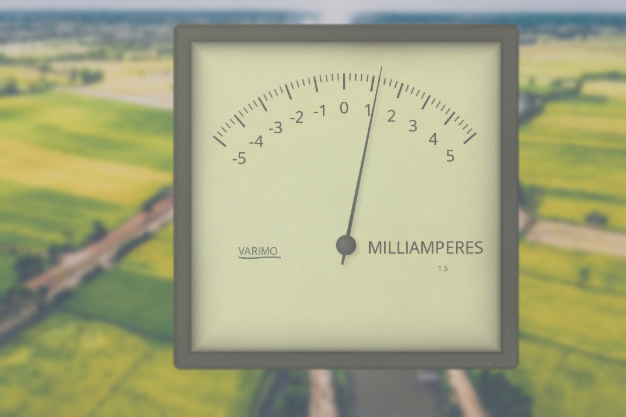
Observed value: 1.2 mA
